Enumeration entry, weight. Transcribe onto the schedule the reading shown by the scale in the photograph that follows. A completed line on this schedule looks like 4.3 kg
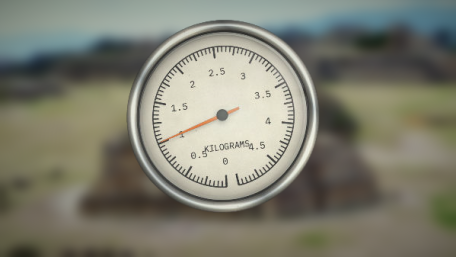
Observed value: 1 kg
